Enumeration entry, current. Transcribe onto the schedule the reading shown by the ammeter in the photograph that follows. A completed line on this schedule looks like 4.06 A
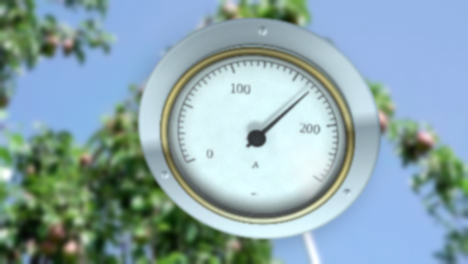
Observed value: 165 A
